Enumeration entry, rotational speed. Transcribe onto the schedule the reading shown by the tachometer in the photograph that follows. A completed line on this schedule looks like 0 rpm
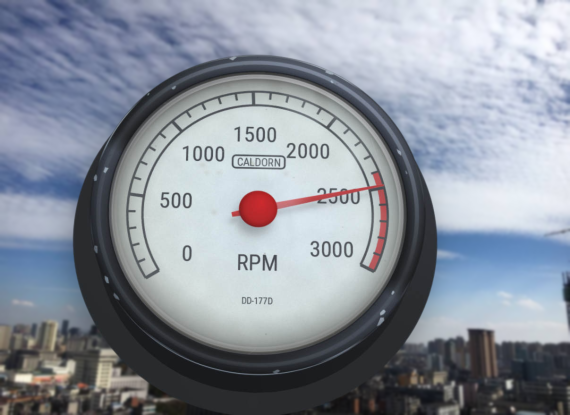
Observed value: 2500 rpm
